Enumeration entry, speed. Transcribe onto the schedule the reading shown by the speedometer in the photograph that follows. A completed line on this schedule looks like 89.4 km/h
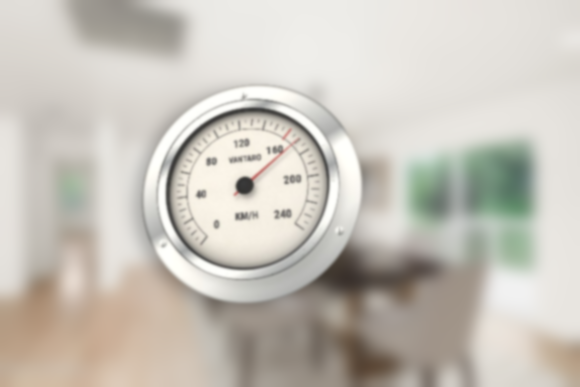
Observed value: 170 km/h
